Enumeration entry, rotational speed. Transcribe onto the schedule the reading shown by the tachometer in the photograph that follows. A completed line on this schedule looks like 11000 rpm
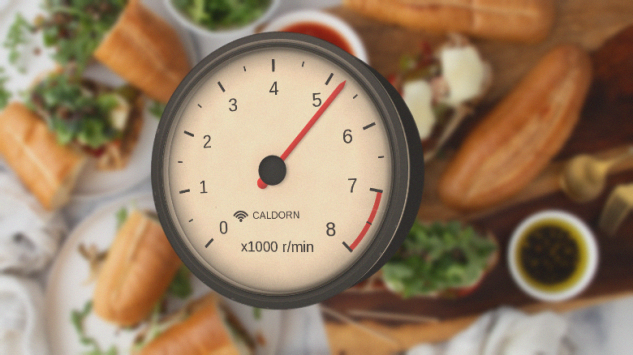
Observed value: 5250 rpm
